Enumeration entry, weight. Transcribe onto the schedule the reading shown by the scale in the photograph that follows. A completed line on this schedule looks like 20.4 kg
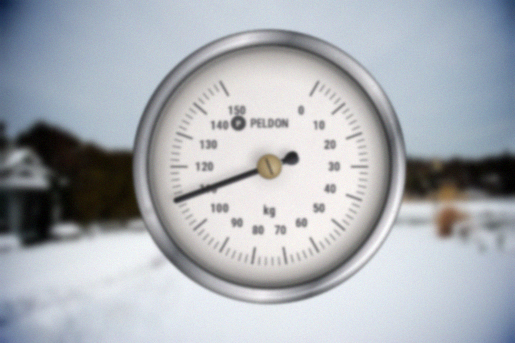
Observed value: 110 kg
